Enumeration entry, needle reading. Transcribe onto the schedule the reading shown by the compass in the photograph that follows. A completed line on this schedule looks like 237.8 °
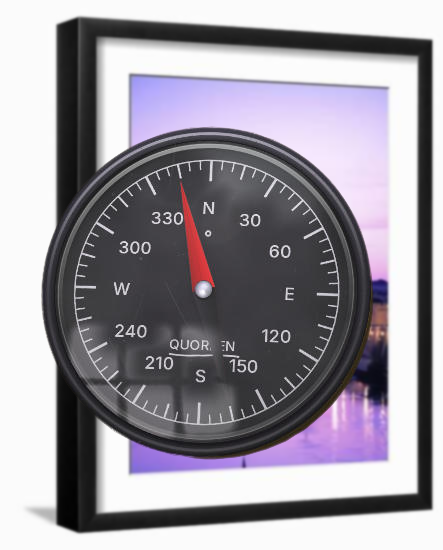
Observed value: 345 °
